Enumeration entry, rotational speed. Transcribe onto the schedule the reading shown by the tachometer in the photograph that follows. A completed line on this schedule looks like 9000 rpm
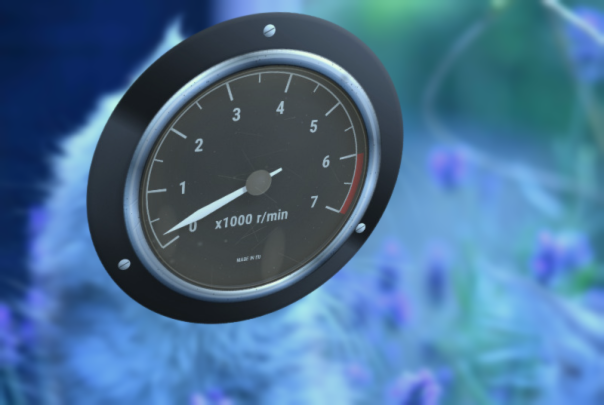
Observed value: 250 rpm
